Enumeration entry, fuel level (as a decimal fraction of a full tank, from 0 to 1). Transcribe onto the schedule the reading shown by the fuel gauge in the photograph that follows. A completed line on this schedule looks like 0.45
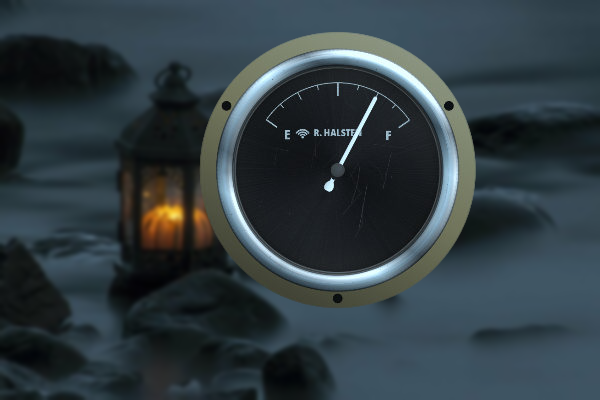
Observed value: 0.75
